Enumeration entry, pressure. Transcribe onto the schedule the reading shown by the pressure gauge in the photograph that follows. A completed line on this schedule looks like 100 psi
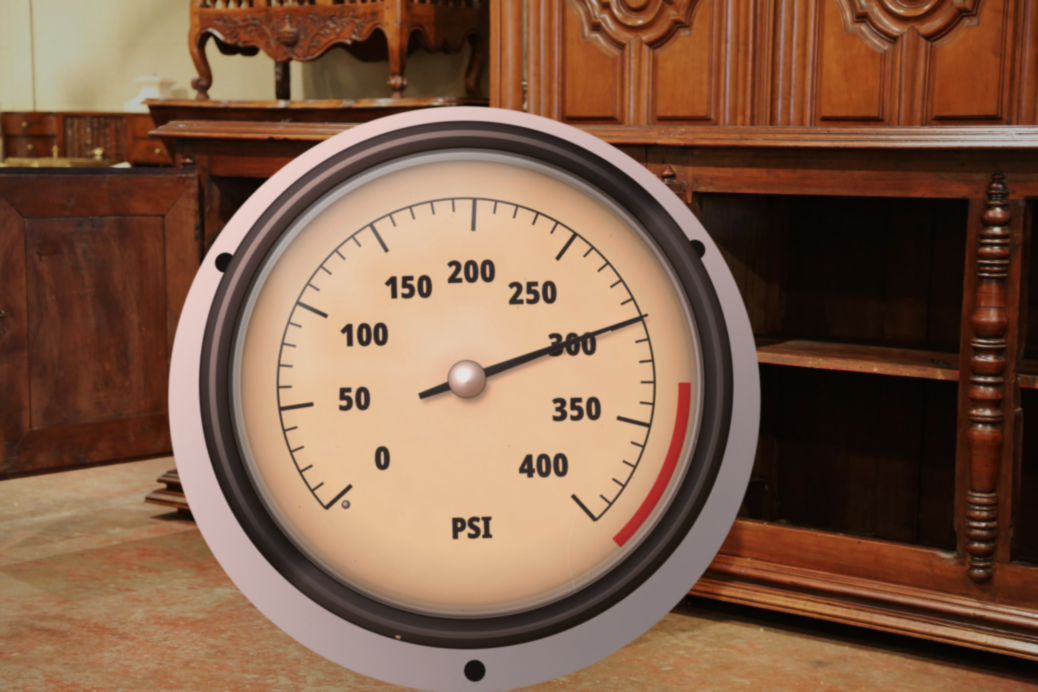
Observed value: 300 psi
